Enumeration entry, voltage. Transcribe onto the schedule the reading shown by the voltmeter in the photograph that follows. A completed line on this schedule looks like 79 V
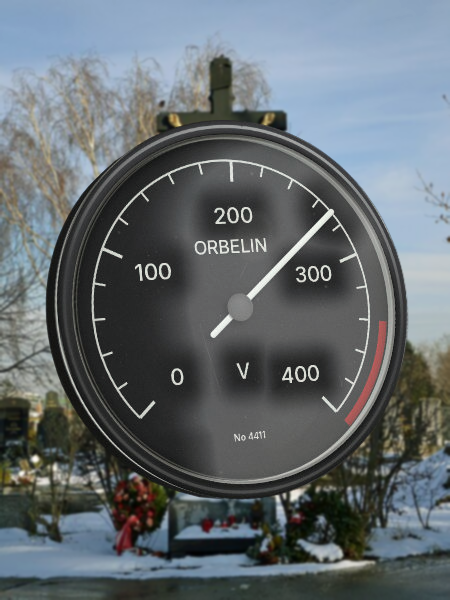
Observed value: 270 V
